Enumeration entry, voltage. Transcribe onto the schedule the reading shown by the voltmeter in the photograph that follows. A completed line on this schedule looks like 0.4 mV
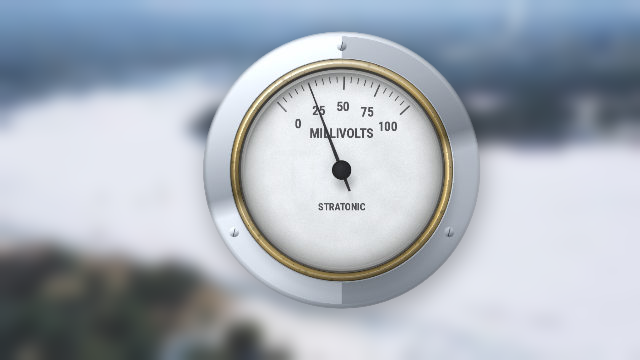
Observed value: 25 mV
